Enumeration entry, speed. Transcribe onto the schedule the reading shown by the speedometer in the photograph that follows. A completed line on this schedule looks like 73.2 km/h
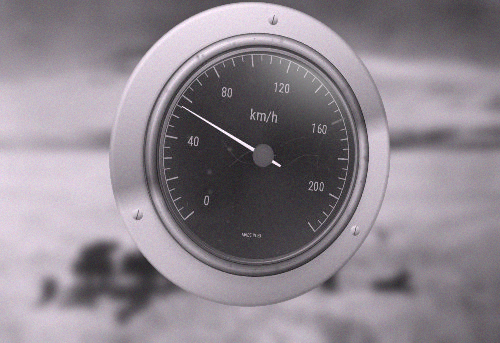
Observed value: 55 km/h
